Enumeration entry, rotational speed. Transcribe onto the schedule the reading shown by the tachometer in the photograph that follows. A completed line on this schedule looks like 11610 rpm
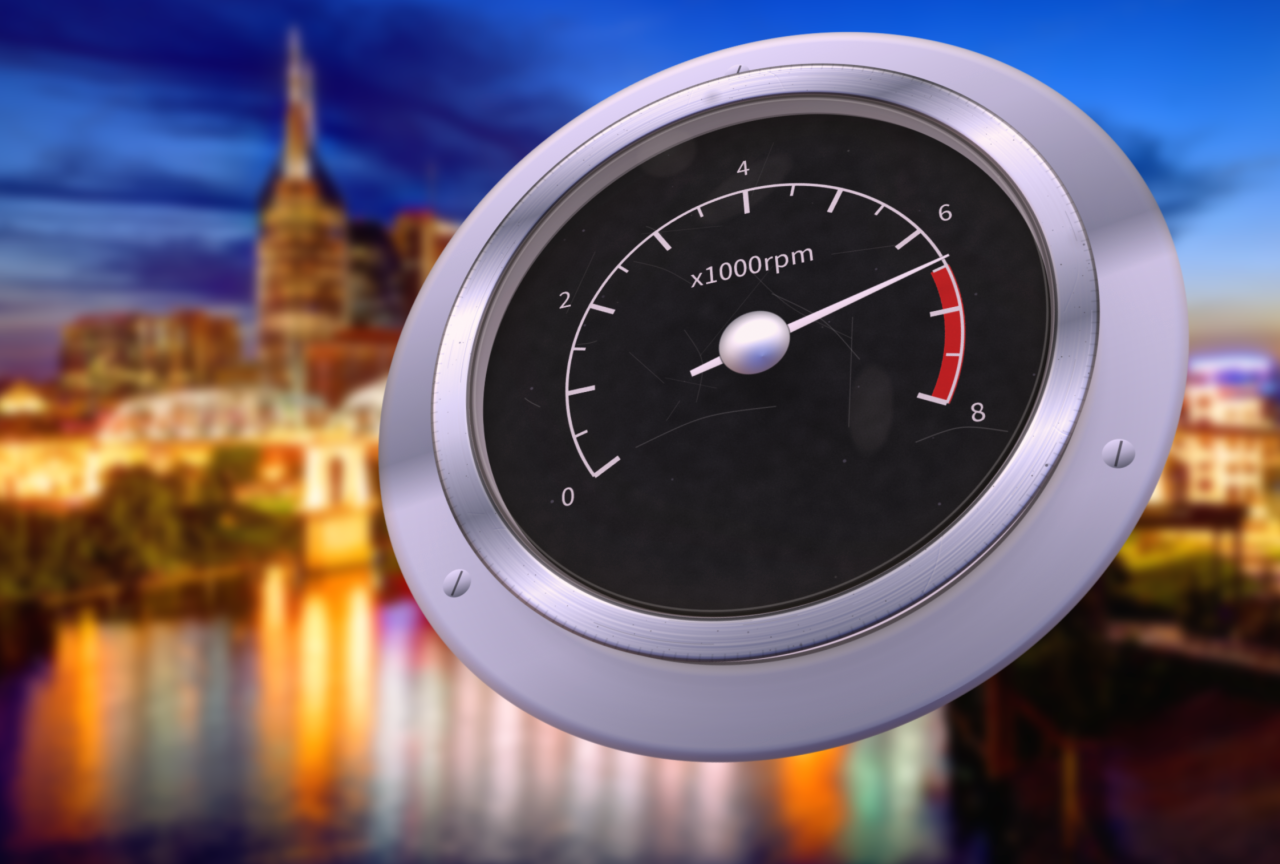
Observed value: 6500 rpm
